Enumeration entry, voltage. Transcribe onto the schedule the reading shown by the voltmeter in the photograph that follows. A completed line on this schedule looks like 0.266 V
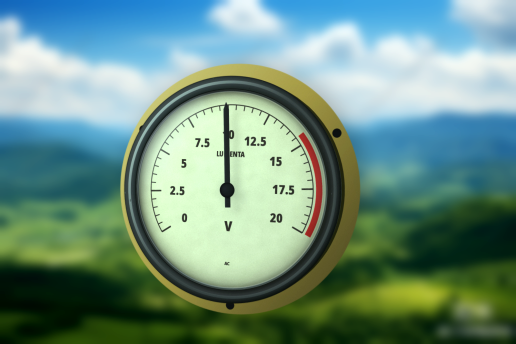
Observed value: 10 V
